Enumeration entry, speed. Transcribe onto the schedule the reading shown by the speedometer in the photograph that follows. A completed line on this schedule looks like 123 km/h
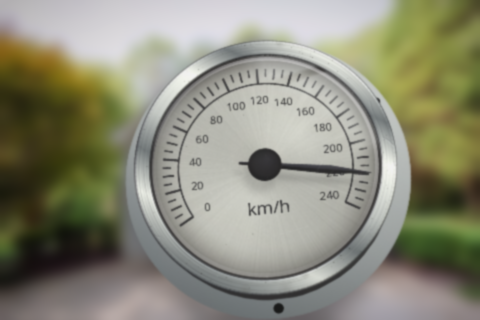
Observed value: 220 km/h
